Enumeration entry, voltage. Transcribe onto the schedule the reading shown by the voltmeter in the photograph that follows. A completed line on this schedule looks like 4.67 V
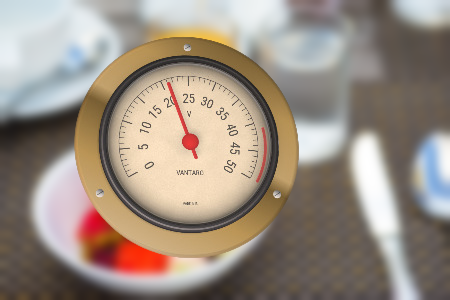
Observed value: 21 V
